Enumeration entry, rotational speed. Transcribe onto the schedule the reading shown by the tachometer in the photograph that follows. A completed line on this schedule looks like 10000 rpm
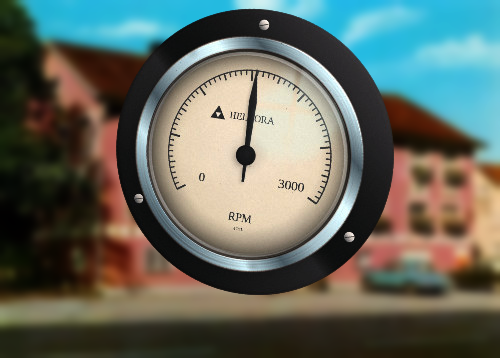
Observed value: 1550 rpm
